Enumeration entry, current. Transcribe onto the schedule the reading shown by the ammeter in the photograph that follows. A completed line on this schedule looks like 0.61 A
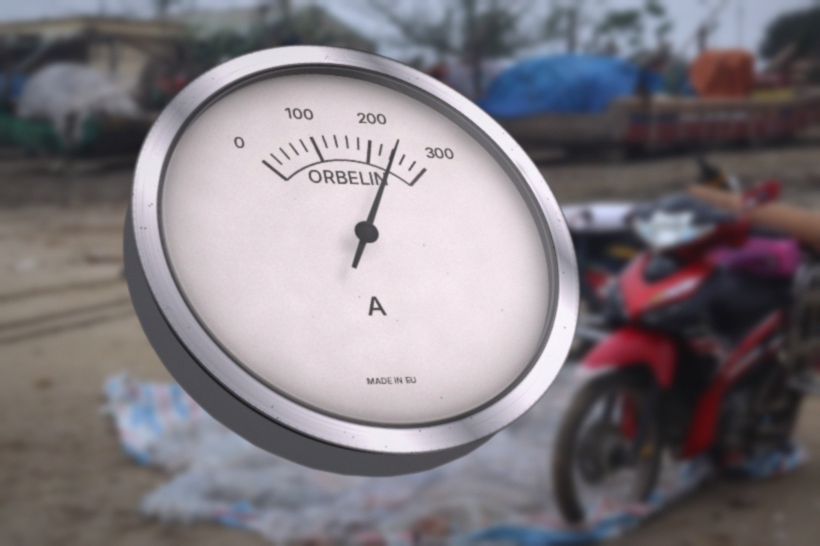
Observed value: 240 A
